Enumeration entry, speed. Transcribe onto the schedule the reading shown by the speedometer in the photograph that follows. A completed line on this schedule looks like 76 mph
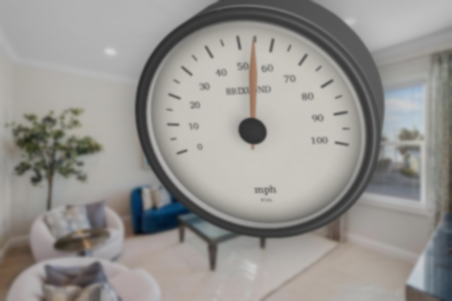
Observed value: 55 mph
